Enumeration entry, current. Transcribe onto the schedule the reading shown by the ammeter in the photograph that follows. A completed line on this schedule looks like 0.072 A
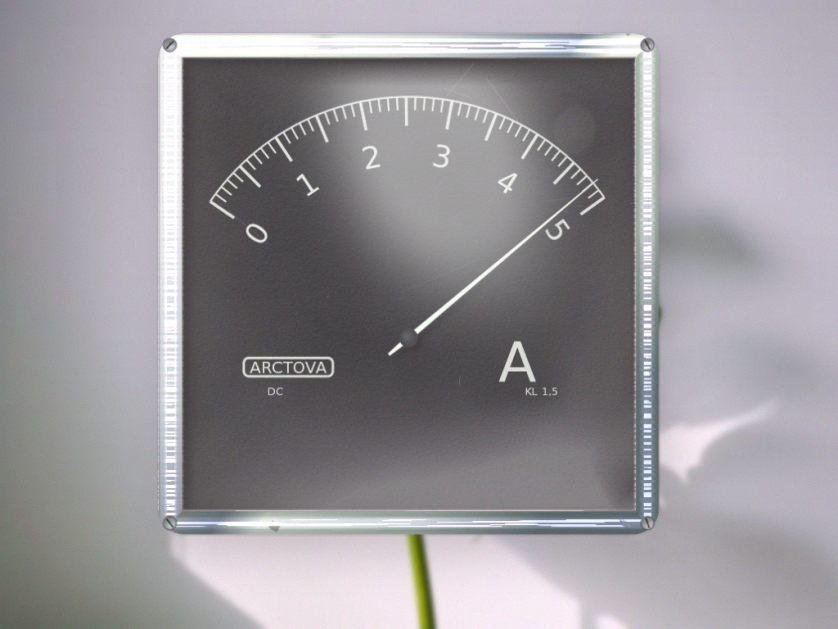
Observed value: 4.8 A
